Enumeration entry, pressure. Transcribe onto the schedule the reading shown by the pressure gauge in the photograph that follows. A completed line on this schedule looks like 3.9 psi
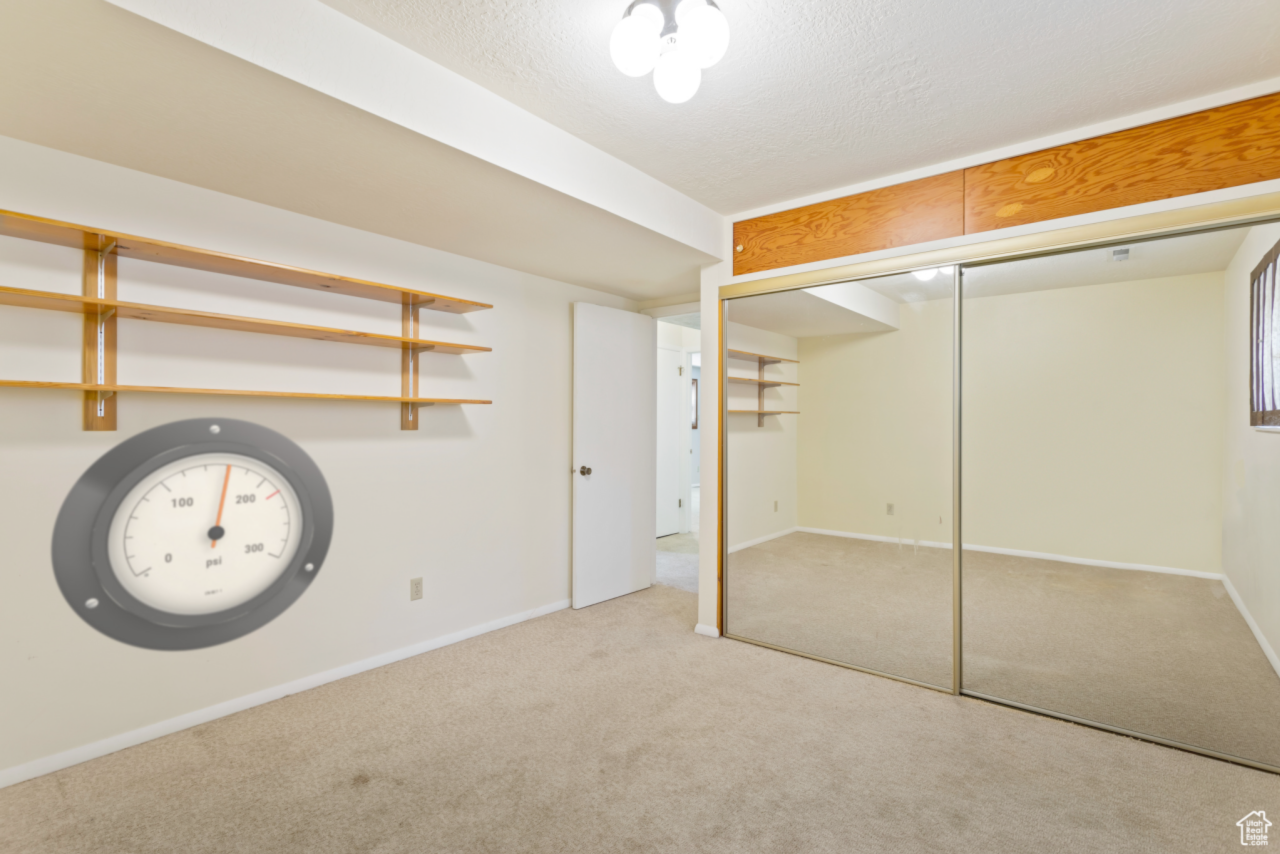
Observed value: 160 psi
